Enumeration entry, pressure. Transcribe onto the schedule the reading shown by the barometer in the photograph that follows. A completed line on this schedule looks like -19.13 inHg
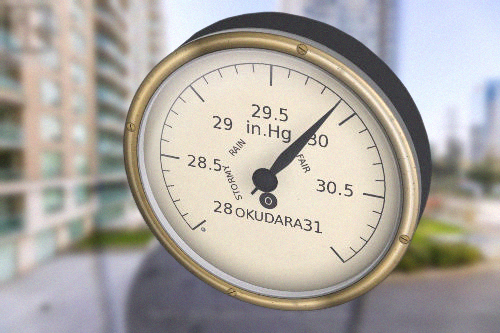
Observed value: 29.9 inHg
